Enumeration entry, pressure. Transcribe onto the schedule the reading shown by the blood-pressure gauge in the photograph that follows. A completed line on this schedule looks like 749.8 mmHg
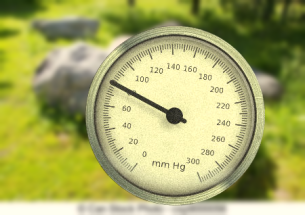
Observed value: 80 mmHg
